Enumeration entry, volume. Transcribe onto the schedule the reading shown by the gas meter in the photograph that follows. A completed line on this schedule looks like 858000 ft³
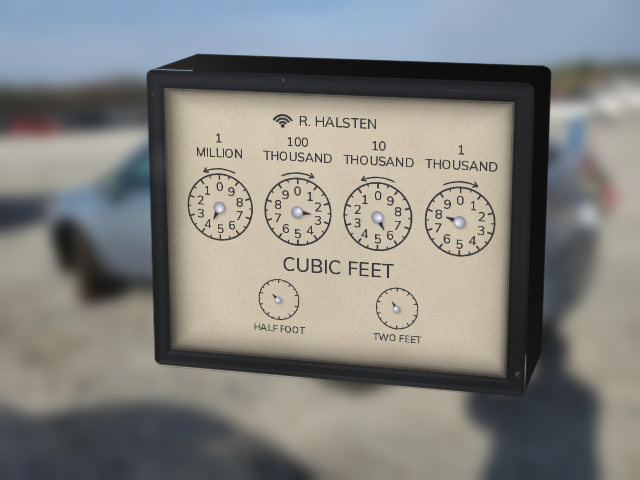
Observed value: 425800 ft³
